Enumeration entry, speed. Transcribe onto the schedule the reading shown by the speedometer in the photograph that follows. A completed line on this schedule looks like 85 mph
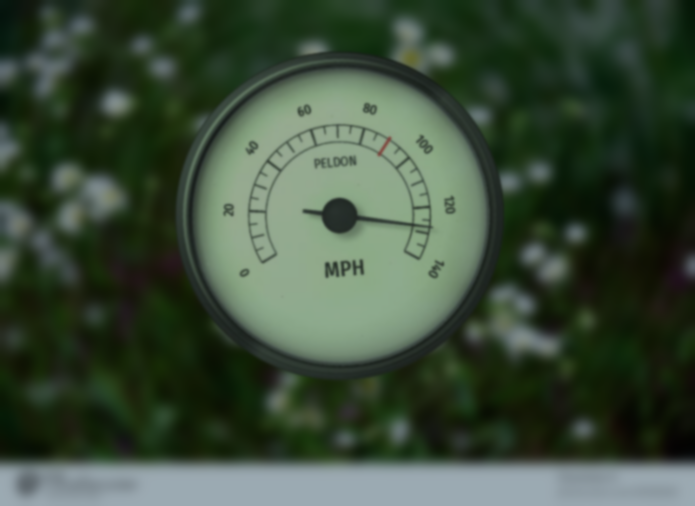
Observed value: 127.5 mph
